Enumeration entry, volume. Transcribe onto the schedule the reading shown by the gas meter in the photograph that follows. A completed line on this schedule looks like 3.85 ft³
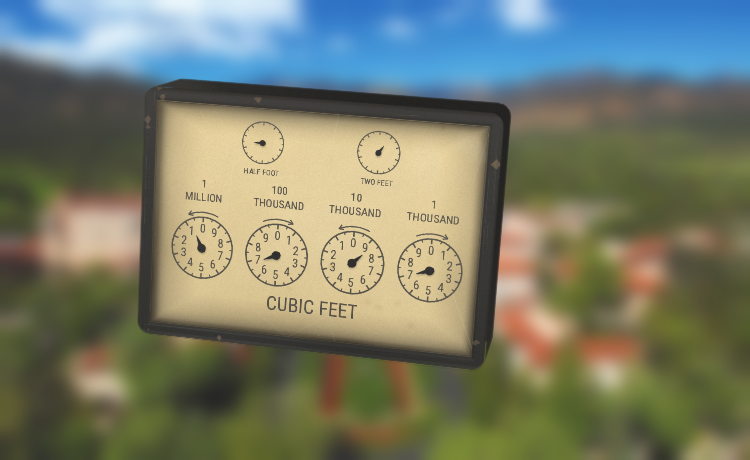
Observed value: 68700 ft³
